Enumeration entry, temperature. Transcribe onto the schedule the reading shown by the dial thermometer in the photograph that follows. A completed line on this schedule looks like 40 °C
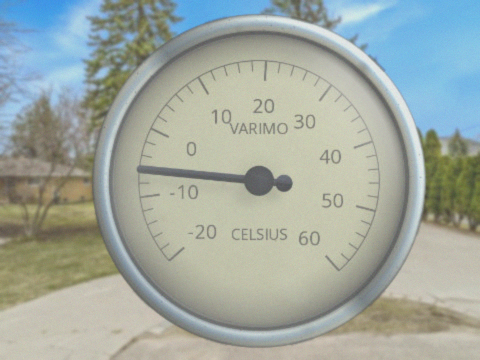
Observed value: -6 °C
